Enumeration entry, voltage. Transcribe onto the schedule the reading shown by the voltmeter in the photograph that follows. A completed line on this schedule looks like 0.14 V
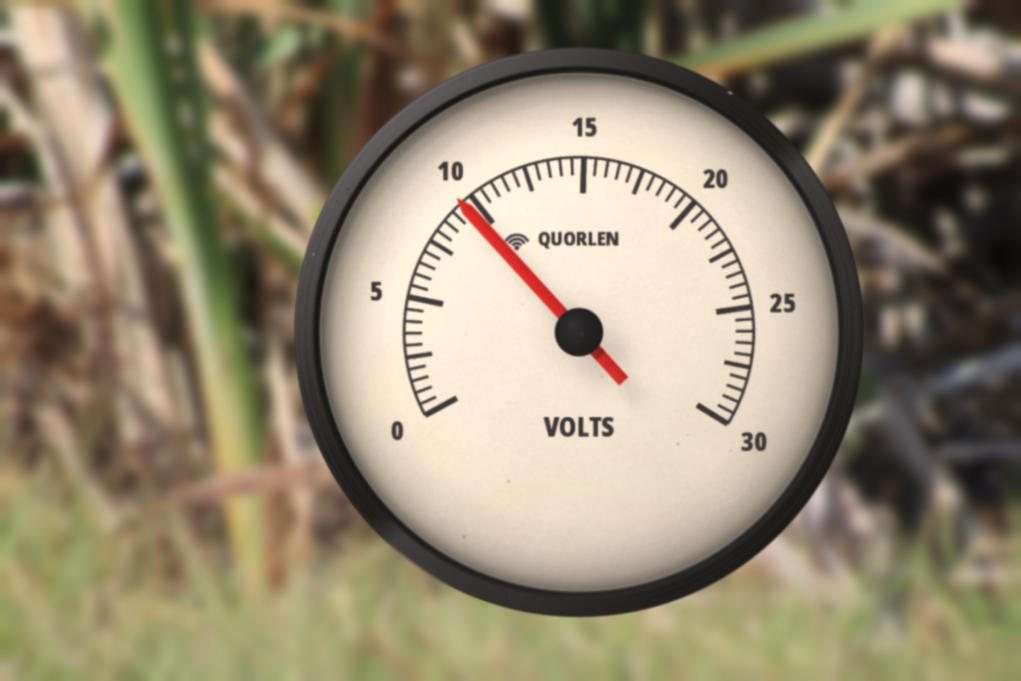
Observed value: 9.5 V
